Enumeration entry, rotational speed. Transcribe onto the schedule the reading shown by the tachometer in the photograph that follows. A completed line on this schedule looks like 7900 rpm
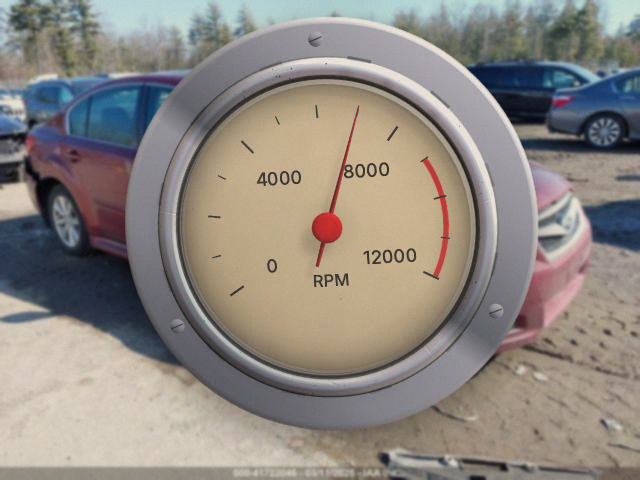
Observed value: 7000 rpm
